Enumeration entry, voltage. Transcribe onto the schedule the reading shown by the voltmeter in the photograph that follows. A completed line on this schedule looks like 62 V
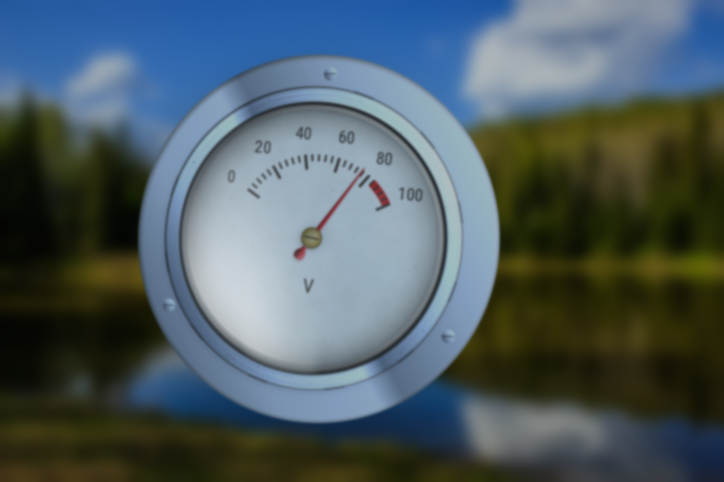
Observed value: 76 V
